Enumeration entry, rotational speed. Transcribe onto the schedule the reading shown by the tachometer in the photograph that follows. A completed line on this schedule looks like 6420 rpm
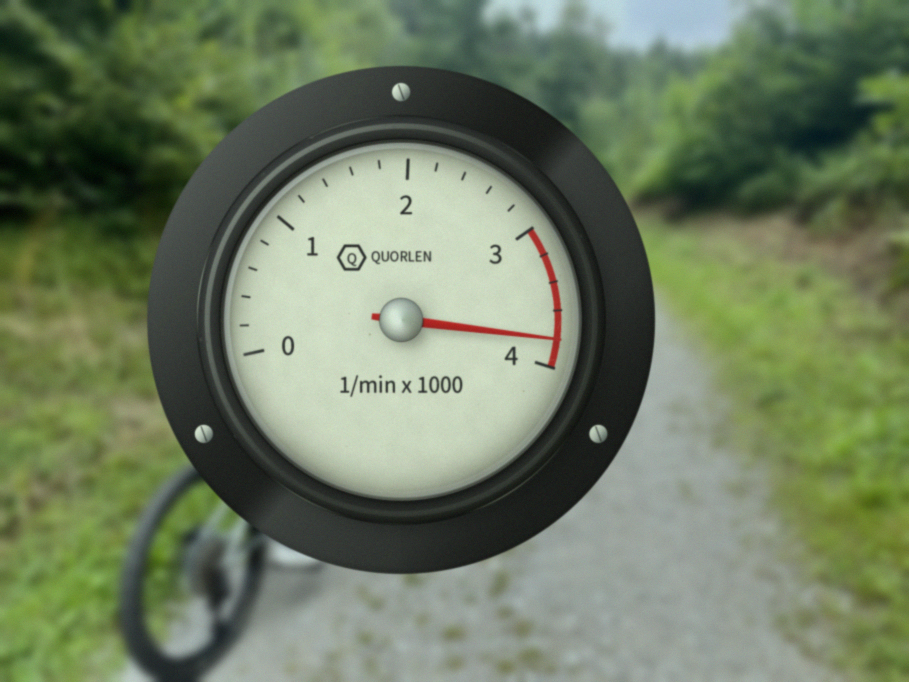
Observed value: 3800 rpm
